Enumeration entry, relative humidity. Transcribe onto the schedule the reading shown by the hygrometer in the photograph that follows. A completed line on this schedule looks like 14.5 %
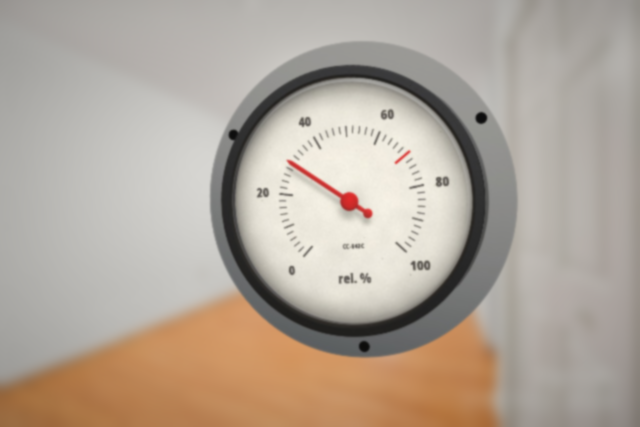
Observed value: 30 %
